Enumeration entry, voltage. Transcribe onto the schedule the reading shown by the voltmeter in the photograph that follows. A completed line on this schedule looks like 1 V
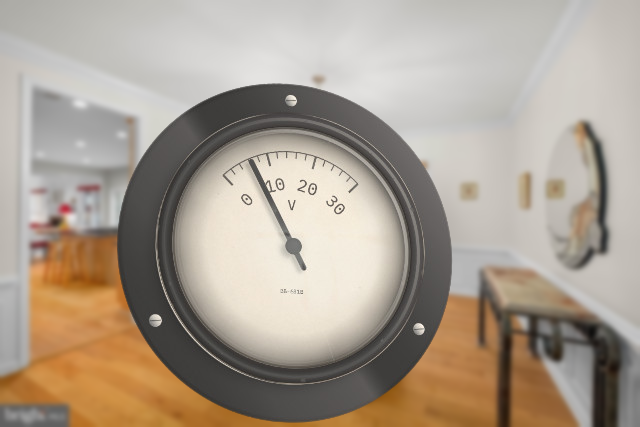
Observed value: 6 V
